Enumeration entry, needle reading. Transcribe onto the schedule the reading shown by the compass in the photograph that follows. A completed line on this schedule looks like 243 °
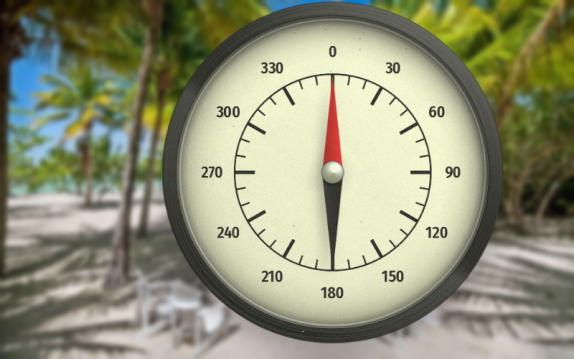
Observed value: 0 °
